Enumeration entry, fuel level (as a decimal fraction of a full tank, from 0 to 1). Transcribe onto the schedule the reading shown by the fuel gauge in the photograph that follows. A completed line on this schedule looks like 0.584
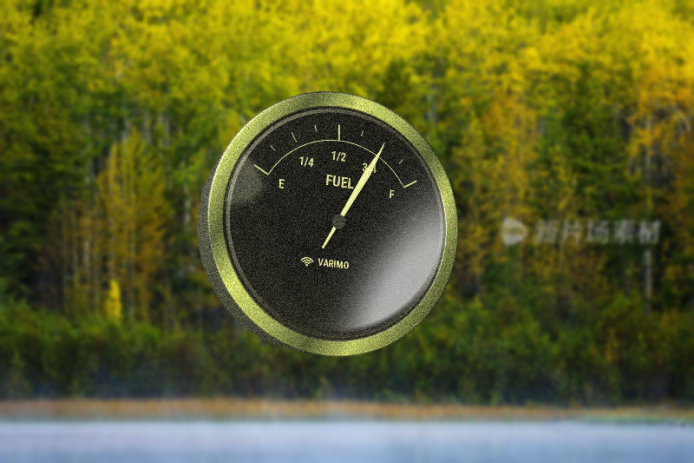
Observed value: 0.75
